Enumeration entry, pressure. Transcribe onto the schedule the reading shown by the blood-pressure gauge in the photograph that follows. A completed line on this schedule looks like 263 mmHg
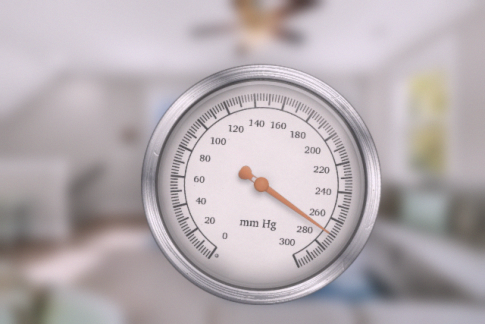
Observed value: 270 mmHg
